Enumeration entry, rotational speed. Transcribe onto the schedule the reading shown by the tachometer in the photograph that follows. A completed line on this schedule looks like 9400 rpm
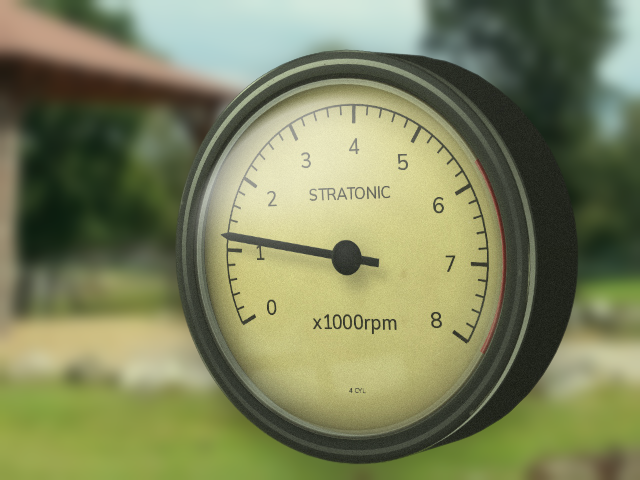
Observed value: 1200 rpm
